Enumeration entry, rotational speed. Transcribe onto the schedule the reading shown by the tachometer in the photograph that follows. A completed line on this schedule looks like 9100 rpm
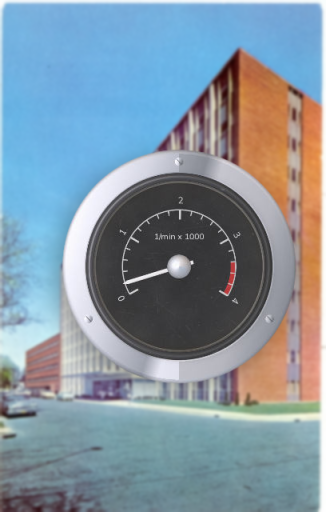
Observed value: 200 rpm
